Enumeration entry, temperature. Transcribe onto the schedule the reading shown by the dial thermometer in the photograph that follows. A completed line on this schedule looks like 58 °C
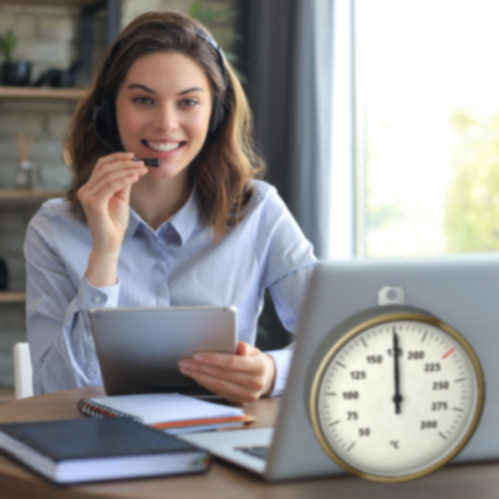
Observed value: 175 °C
